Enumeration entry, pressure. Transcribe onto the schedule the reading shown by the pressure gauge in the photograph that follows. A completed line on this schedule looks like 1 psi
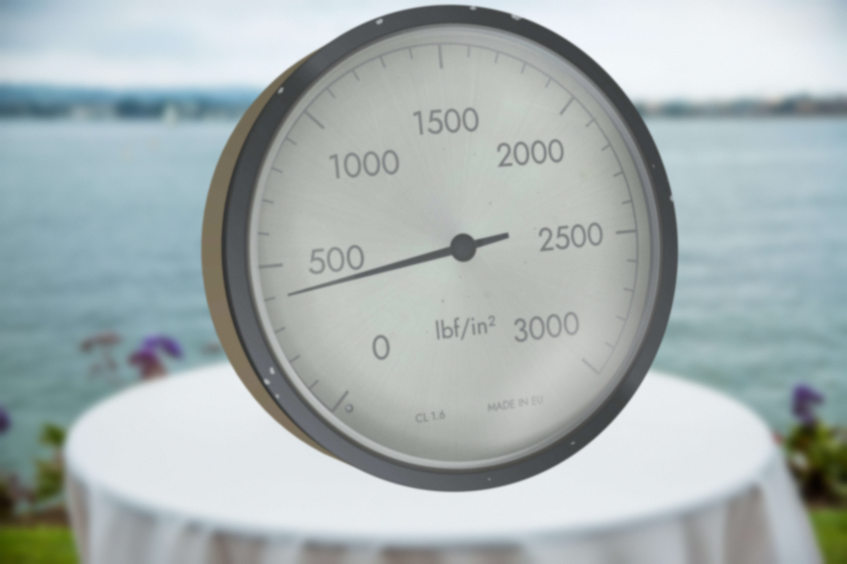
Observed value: 400 psi
